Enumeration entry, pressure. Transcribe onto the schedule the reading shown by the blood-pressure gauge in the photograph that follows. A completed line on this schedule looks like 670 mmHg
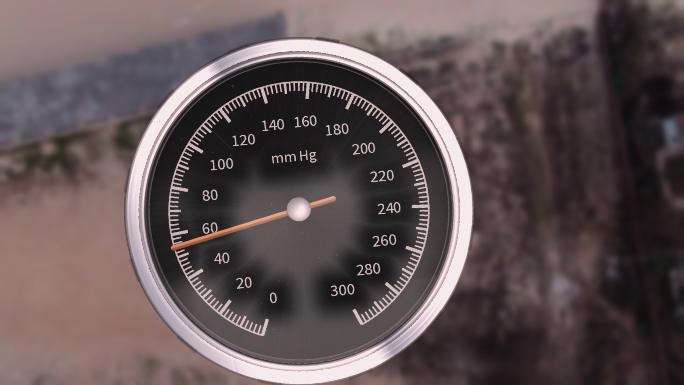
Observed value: 54 mmHg
